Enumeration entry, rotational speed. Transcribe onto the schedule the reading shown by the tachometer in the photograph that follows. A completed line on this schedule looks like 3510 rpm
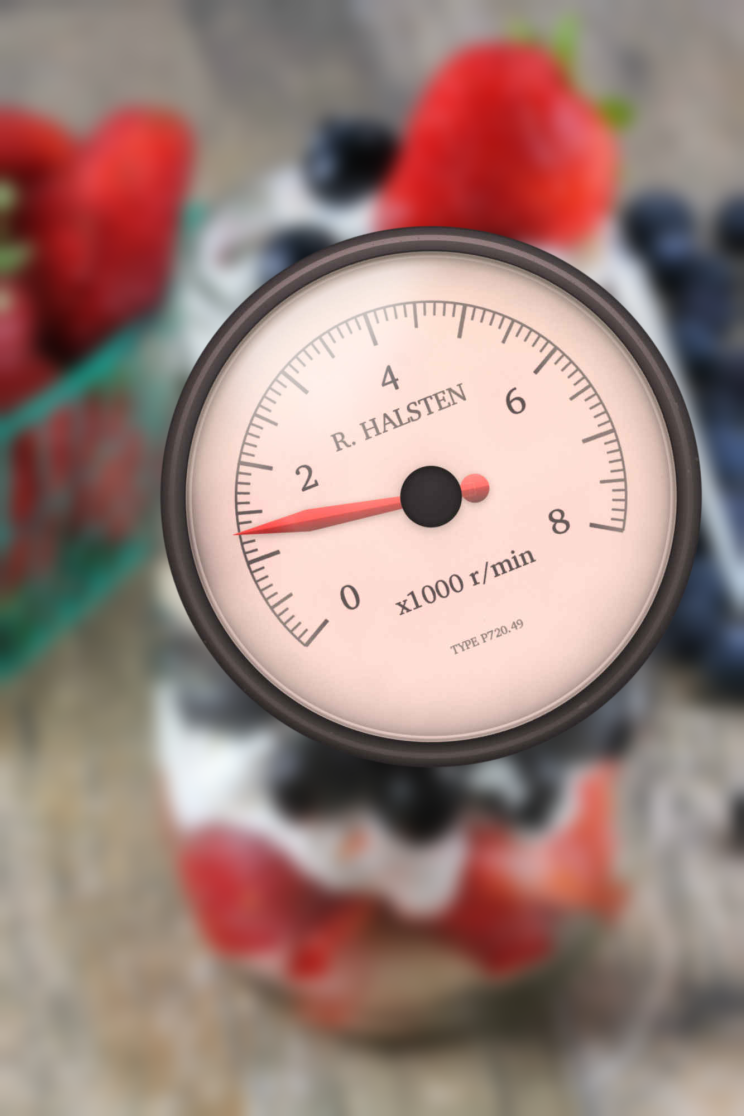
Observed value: 1300 rpm
